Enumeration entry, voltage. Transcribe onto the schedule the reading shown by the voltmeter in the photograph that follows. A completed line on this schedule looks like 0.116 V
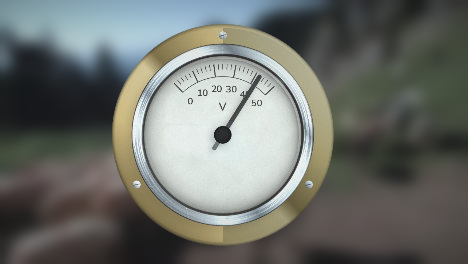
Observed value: 42 V
